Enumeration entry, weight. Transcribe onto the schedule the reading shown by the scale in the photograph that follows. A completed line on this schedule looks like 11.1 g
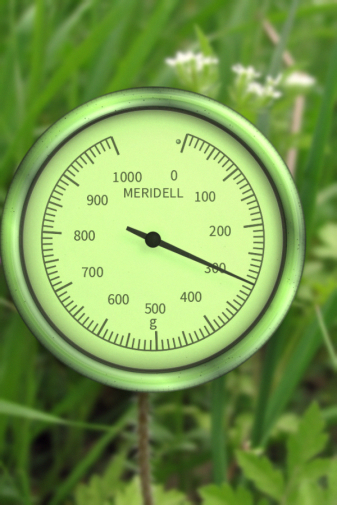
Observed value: 300 g
